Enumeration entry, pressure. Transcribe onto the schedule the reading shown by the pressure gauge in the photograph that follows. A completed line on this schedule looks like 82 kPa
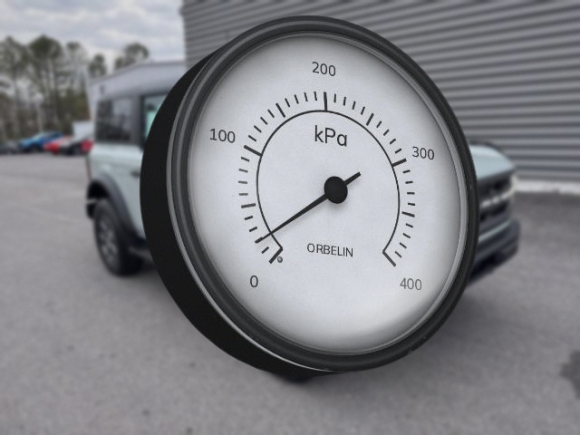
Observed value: 20 kPa
